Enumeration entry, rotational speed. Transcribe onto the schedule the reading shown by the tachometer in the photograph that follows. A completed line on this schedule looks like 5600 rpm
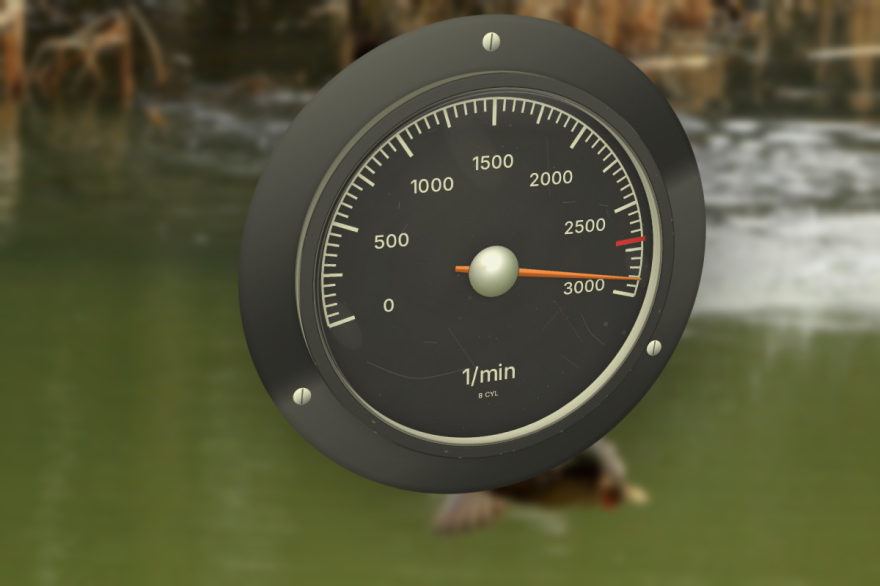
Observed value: 2900 rpm
